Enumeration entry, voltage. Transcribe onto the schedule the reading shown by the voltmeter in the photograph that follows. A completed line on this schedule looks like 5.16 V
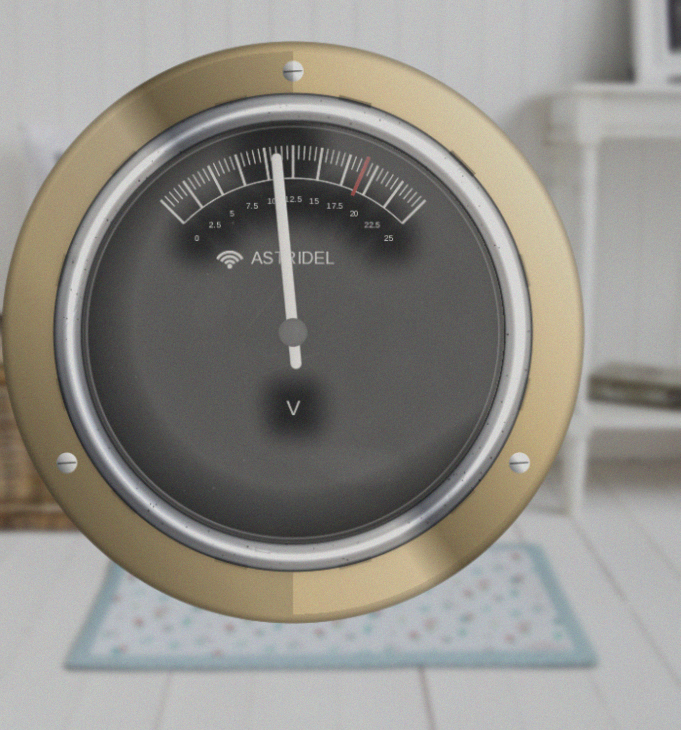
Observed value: 11 V
